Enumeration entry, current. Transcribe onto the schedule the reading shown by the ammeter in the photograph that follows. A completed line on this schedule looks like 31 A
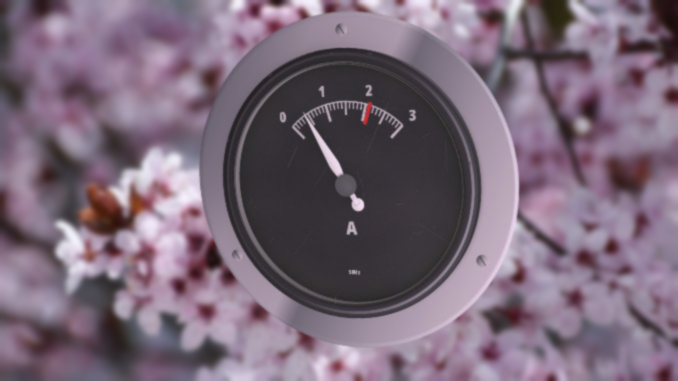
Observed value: 0.5 A
